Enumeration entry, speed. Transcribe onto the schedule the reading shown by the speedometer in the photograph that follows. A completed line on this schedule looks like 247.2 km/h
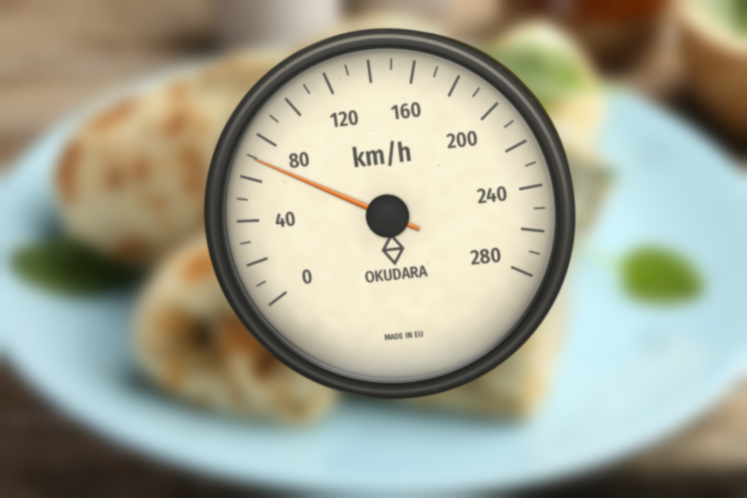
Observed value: 70 km/h
